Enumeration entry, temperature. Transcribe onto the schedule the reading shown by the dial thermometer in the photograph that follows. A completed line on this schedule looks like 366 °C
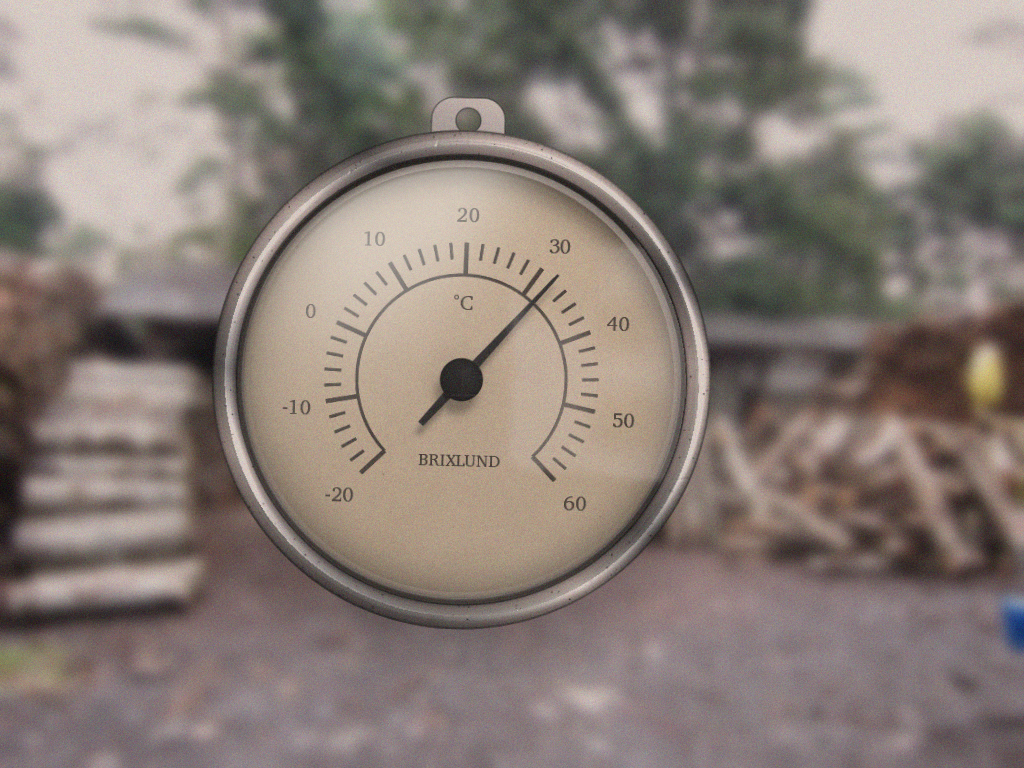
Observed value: 32 °C
